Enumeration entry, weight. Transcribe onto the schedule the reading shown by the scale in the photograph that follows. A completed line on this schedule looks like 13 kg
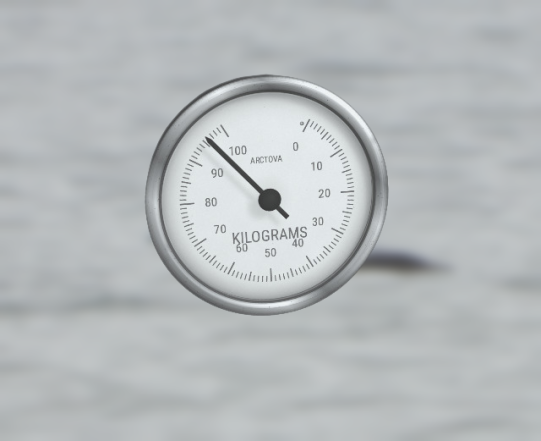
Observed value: 96 kg
